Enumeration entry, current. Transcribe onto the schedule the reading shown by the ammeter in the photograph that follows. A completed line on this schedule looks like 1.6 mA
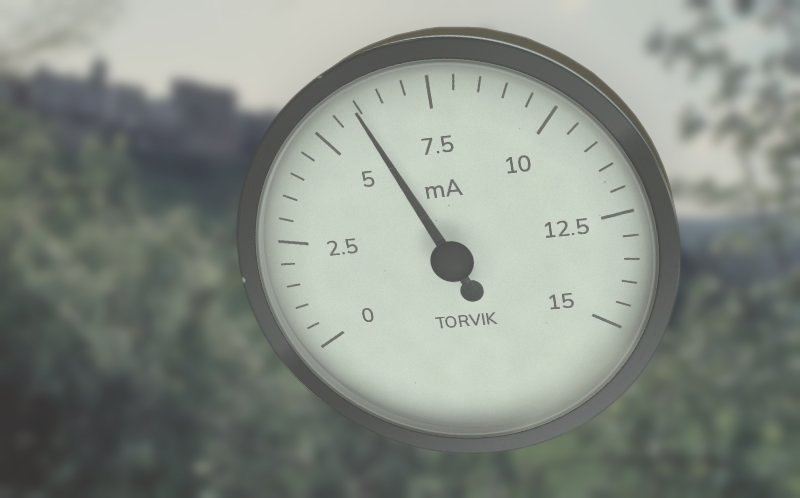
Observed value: 6 mA
